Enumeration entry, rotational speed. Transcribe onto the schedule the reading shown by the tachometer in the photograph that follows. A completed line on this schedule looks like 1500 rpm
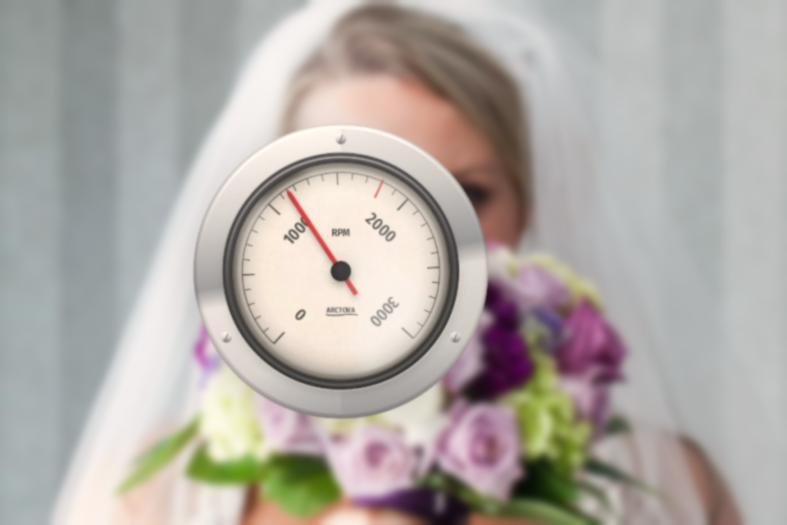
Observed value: 1150 rpm
